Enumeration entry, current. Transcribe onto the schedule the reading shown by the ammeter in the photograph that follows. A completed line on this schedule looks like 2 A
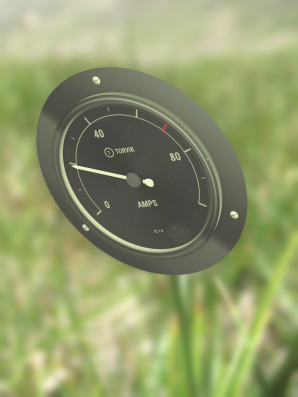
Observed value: 20 A
